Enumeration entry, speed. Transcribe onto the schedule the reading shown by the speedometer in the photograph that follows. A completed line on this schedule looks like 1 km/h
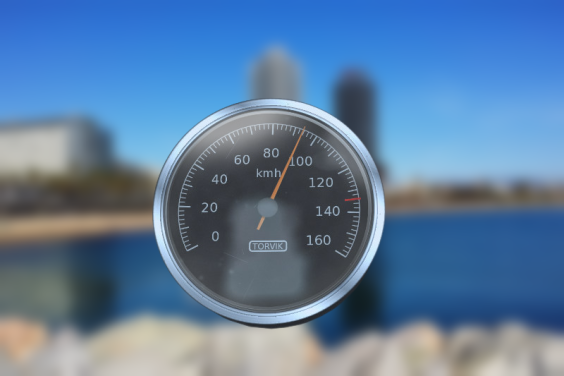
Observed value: 94 km/h
